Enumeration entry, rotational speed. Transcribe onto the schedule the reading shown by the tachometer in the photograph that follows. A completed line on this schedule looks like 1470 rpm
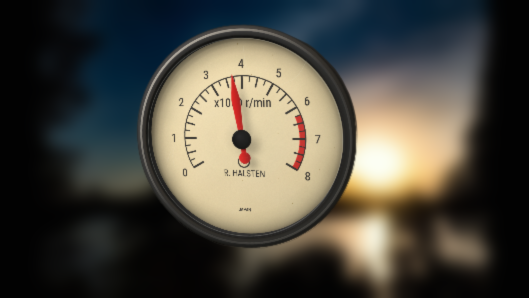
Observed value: 3750 rpm
